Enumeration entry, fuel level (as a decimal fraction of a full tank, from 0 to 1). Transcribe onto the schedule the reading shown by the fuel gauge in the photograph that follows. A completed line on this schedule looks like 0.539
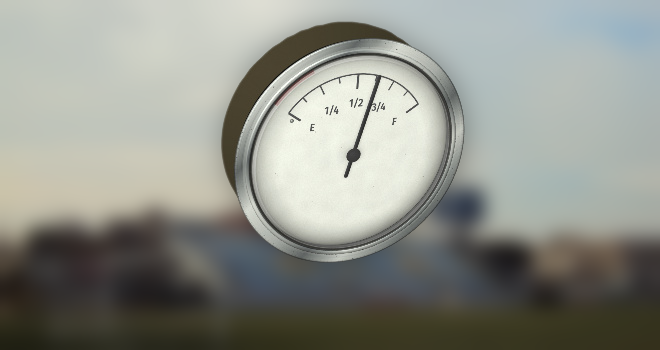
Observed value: 0.625
